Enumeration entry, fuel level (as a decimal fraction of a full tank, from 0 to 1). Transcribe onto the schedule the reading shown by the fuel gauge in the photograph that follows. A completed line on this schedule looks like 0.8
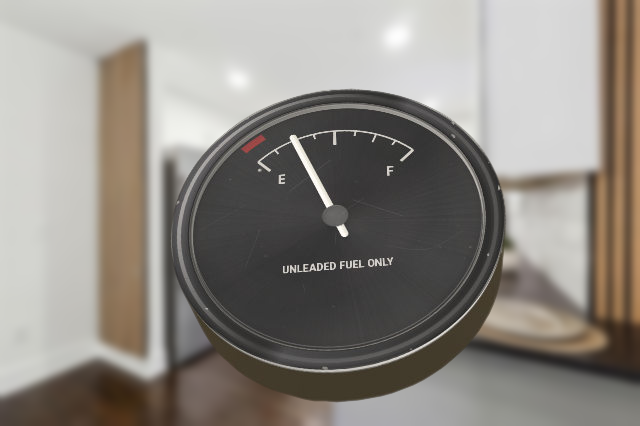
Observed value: 0.25
